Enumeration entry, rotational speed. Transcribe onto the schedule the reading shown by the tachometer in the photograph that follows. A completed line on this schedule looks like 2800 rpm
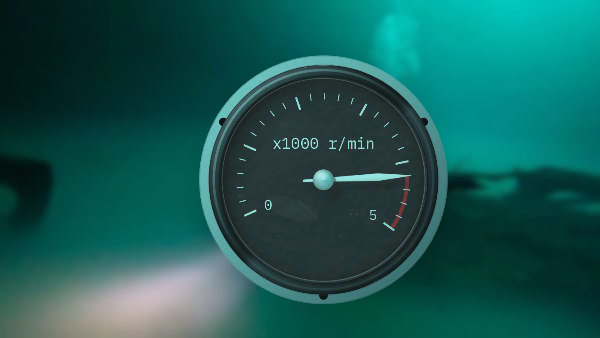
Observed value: 4200 rpm
